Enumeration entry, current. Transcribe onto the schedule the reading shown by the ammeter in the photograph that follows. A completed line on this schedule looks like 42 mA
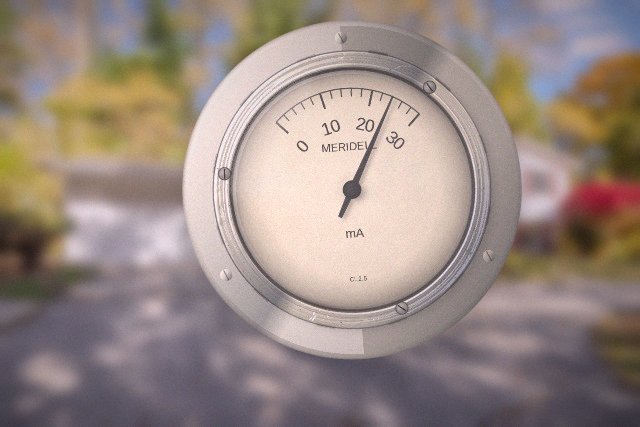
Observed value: 24 mA
